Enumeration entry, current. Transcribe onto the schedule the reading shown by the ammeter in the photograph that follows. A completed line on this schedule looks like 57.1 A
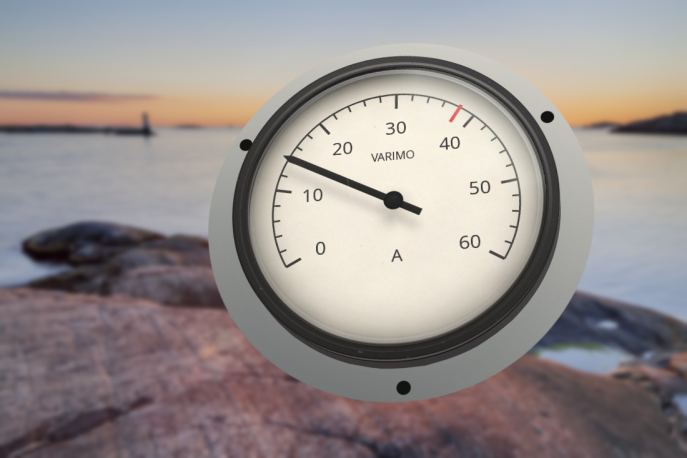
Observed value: 14 A
